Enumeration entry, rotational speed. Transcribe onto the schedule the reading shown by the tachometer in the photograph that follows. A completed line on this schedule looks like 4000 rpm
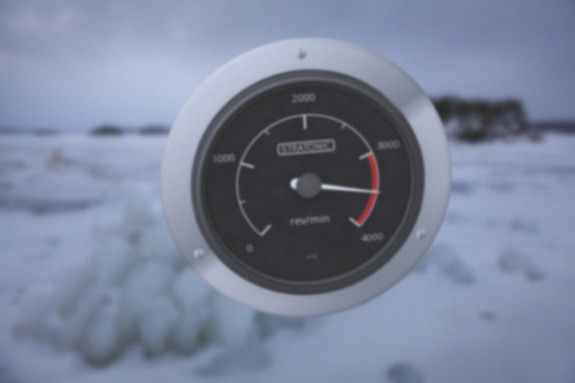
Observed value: 3500 rpm
